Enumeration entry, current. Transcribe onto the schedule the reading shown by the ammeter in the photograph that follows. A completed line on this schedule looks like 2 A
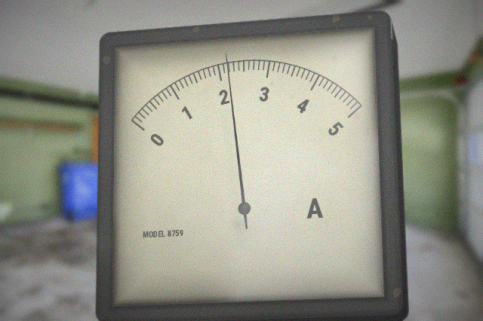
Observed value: 2.2 A
